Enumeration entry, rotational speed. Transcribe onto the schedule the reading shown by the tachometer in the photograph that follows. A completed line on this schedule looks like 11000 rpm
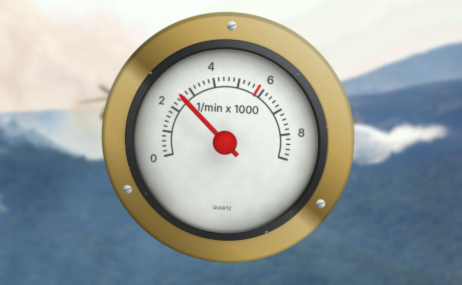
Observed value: 2600 rpm
